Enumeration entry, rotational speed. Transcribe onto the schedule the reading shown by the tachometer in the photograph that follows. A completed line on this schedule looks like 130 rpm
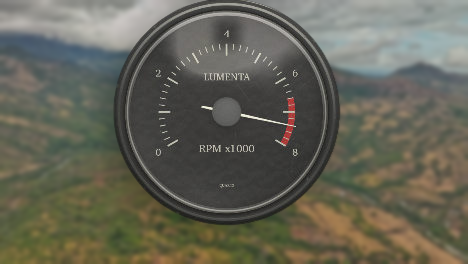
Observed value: 7400 rpm
